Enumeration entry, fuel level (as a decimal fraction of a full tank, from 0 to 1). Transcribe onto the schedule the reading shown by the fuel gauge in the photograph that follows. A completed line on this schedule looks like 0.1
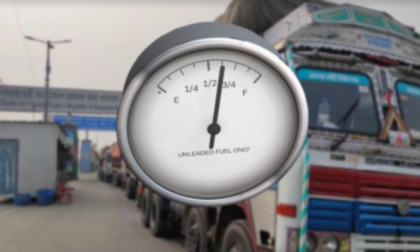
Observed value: 0.625
